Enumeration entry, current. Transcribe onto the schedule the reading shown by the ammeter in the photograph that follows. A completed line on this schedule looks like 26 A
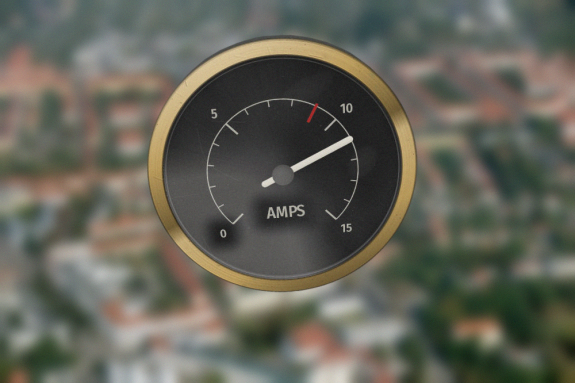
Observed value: 11 A
